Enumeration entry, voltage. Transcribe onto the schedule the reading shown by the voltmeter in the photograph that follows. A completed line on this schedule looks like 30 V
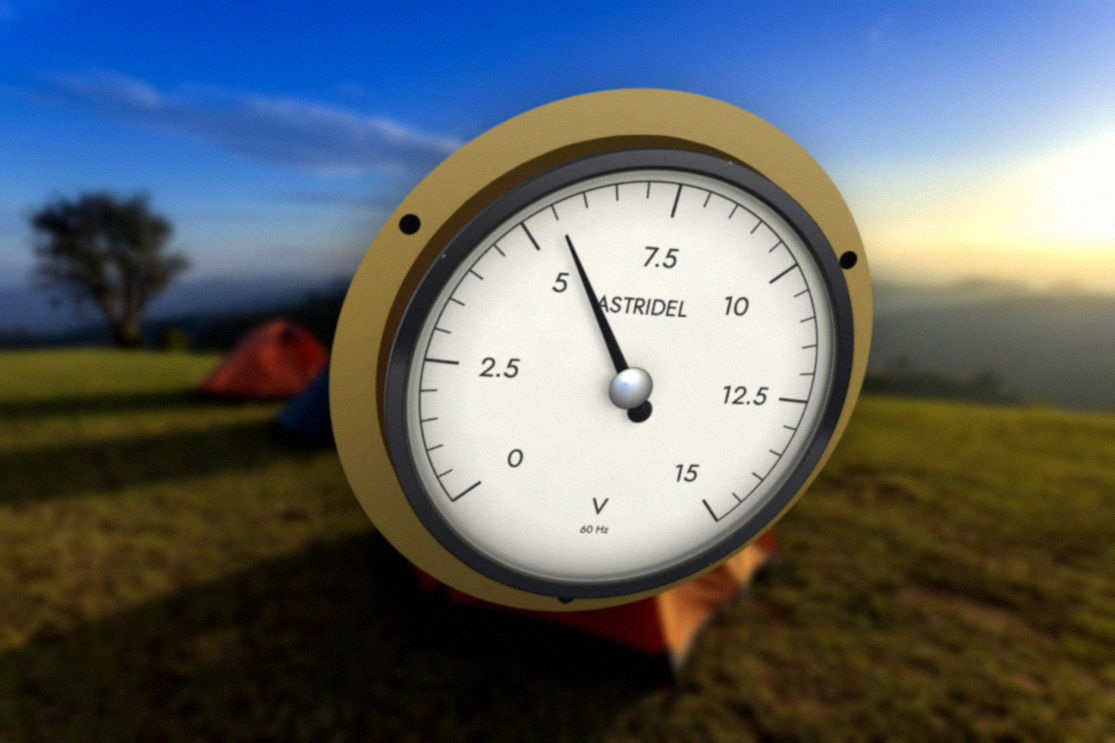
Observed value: 5.5 V
